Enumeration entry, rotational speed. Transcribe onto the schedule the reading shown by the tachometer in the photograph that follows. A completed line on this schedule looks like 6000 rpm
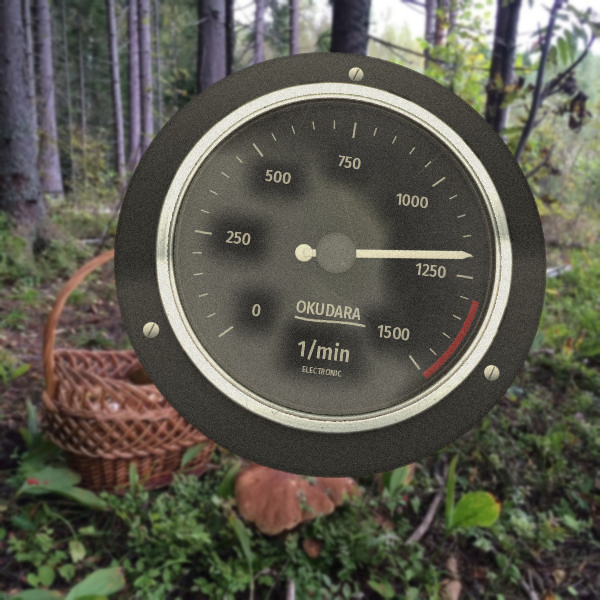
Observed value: 1200 rpm
